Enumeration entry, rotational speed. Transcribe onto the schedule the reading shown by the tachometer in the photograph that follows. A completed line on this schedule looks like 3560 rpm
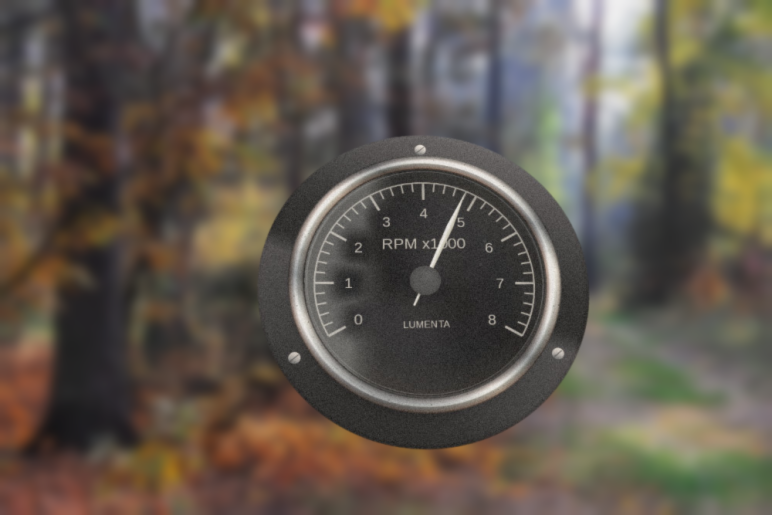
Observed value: 4800 rpm
